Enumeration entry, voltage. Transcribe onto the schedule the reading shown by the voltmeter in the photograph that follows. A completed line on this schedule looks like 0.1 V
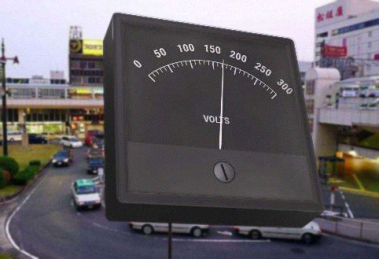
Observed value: 170 V
